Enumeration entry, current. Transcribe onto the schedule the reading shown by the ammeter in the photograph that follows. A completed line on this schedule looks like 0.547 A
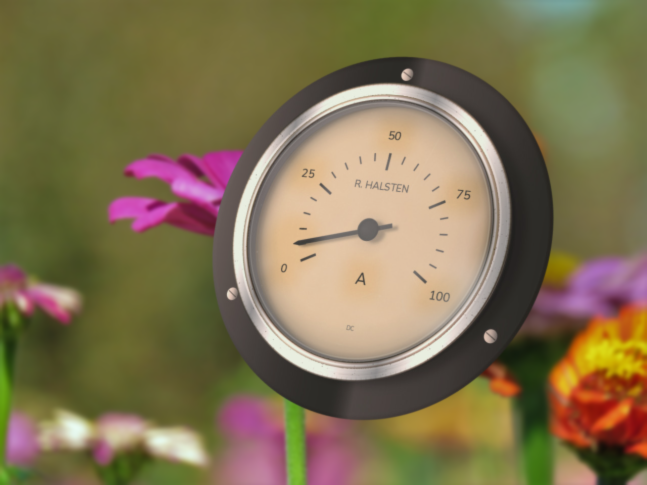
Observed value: 5 A
